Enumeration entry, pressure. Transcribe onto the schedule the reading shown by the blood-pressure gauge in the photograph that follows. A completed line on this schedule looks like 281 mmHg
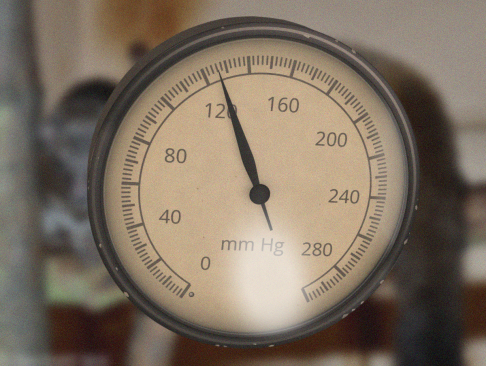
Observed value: 126 mmHg
